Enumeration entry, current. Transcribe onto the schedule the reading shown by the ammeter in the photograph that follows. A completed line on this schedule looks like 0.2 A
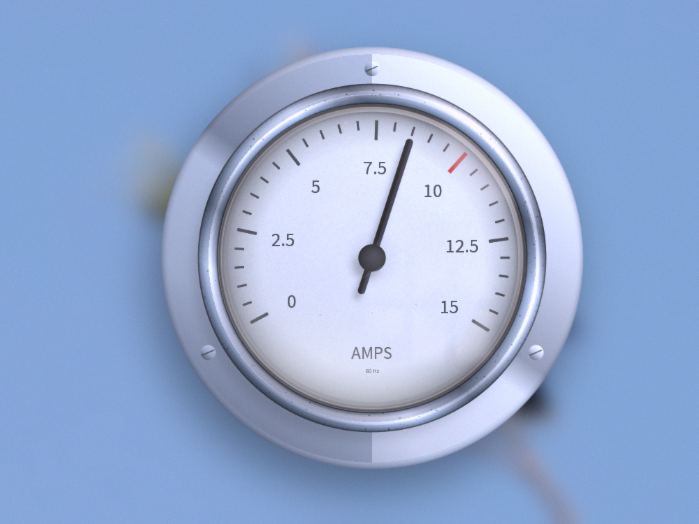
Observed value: 8.5 A
